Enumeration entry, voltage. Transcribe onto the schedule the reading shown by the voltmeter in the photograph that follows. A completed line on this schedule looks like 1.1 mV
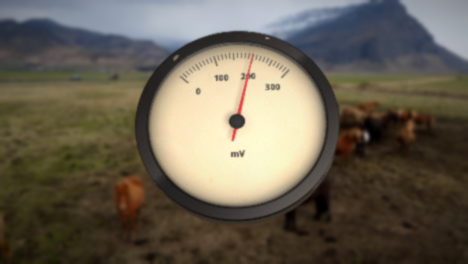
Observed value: 200 mV
